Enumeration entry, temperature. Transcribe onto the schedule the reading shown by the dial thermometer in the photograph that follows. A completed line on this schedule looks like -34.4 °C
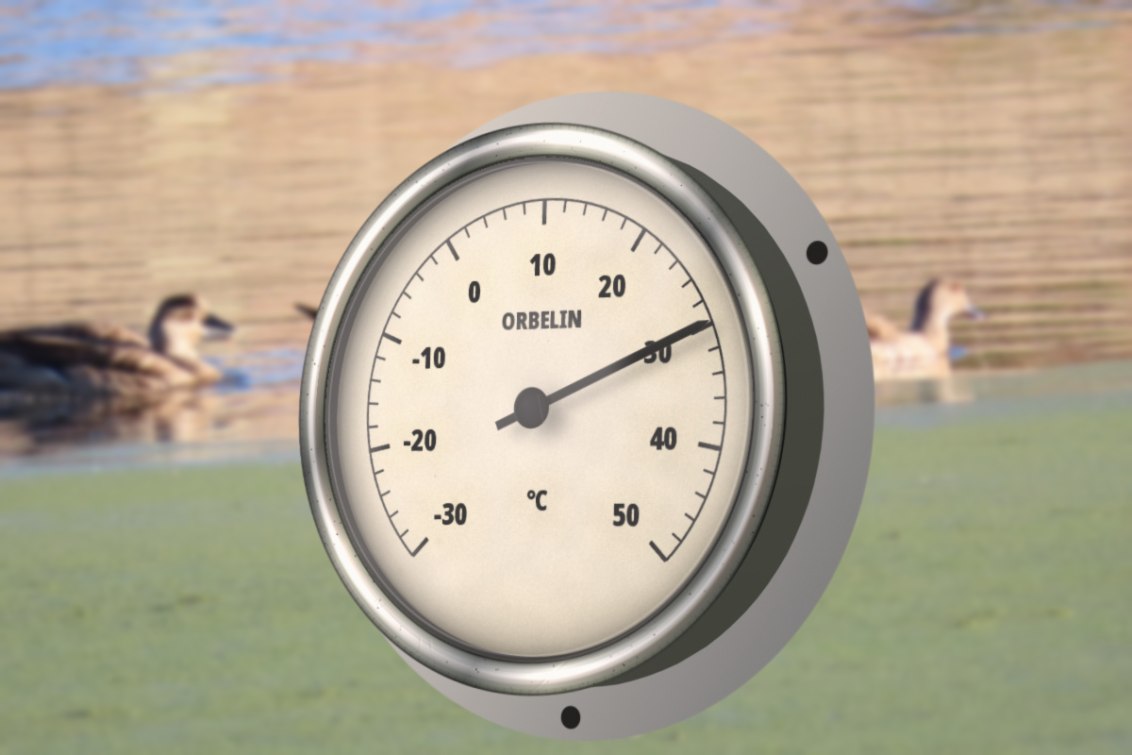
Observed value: 30 °C
